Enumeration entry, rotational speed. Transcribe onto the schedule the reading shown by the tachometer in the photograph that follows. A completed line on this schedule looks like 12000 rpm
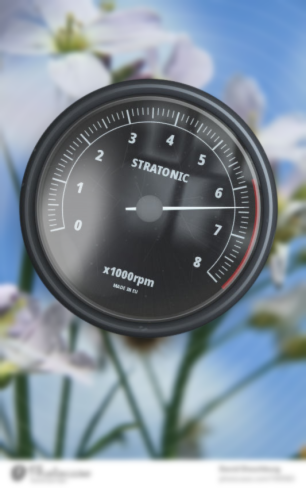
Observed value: 6400 rpm
